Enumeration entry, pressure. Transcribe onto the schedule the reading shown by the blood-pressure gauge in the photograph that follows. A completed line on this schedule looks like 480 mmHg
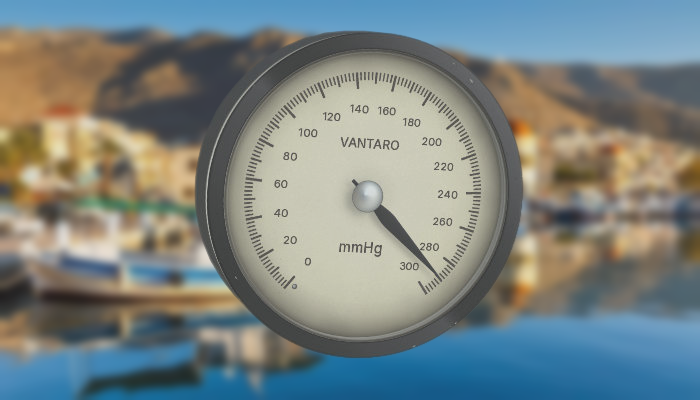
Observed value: 290 mmHg
